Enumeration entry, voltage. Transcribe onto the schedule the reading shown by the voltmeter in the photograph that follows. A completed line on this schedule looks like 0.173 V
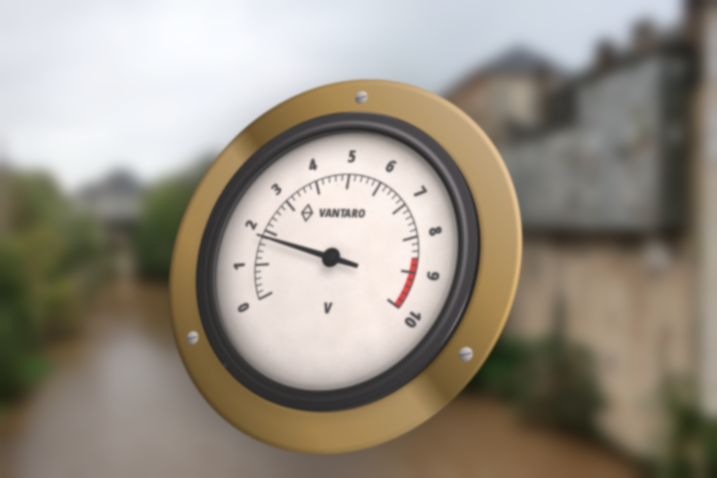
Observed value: 1.8 V
